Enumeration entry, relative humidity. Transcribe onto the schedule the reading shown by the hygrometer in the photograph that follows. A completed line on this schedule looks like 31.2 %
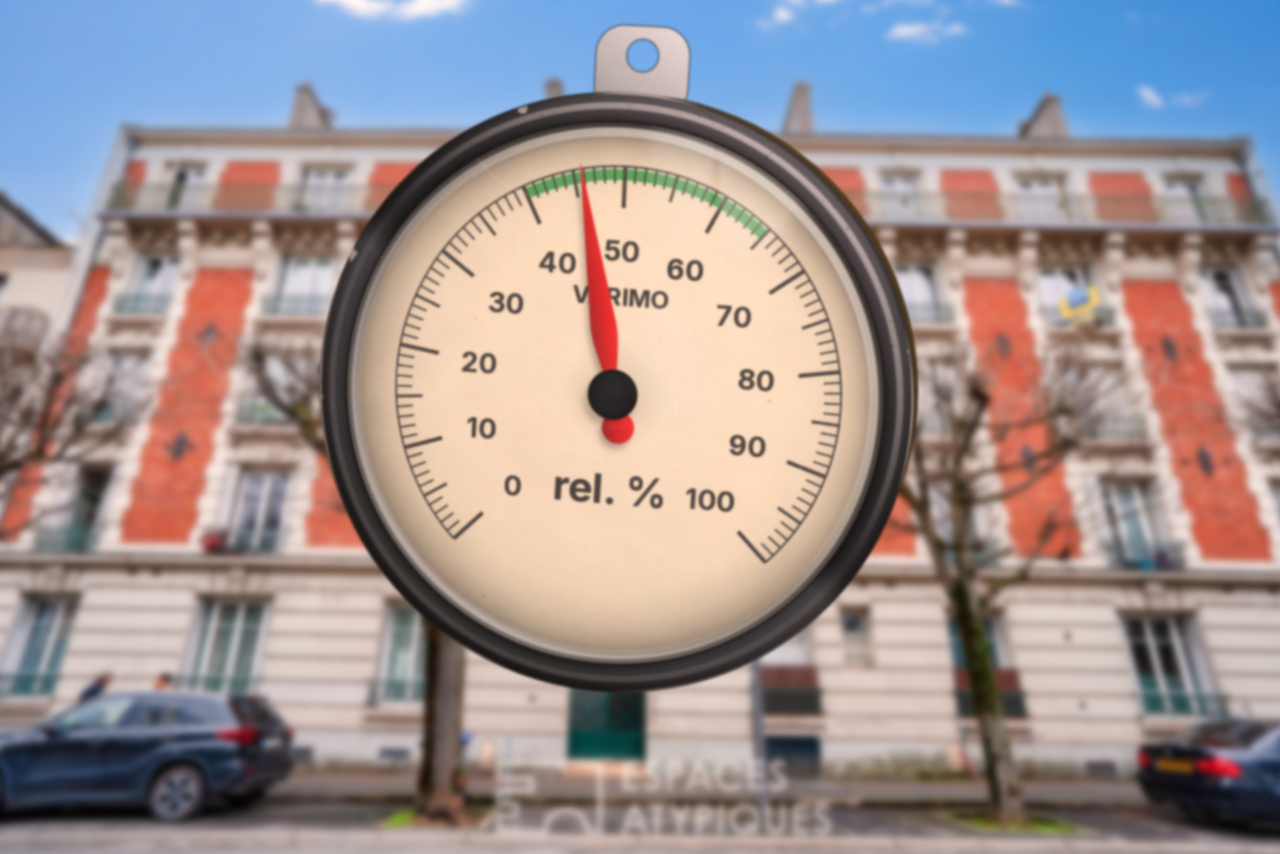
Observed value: 46 %
